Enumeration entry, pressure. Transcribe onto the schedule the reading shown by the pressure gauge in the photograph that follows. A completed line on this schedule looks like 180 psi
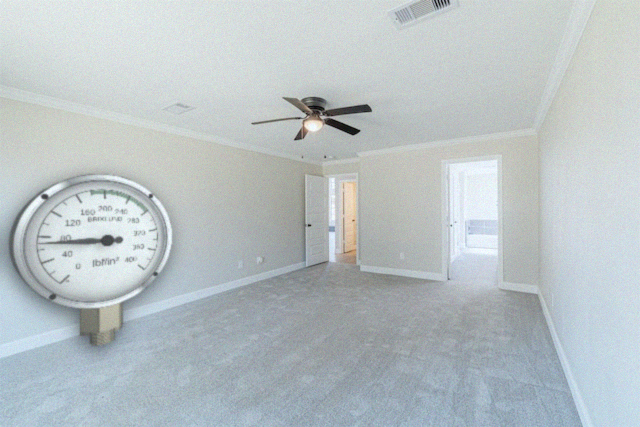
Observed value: 70 psi
